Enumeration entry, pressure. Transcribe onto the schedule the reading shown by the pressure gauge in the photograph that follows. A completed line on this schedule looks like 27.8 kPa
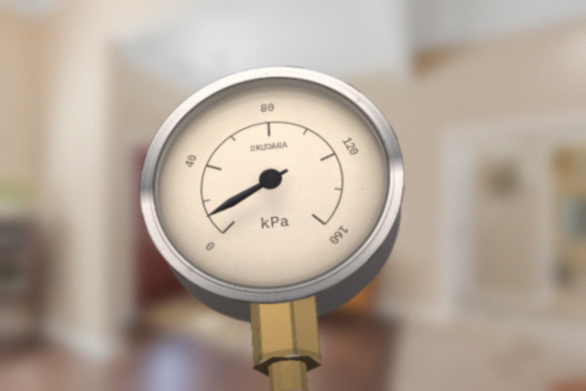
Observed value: 10 kPa
